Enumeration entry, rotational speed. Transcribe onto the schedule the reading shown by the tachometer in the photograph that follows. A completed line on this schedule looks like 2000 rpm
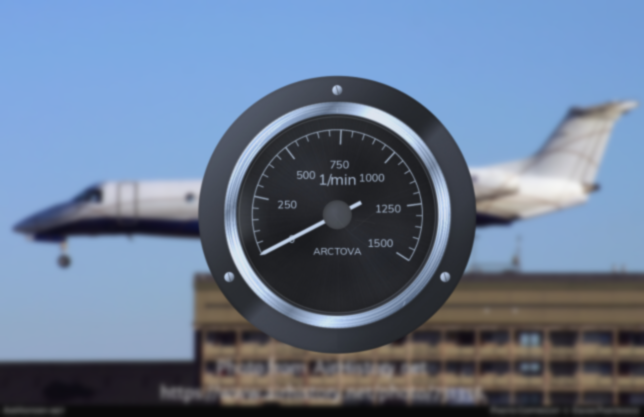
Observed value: 0 rpm
